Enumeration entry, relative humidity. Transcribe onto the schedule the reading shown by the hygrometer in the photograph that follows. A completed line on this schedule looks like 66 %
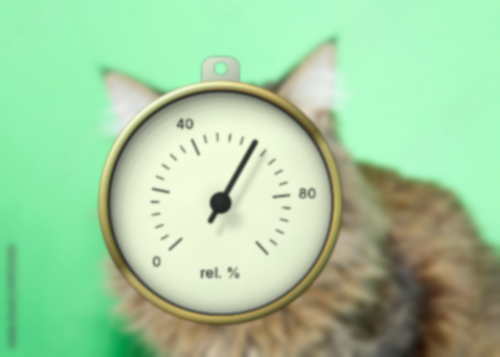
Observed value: 60 %
